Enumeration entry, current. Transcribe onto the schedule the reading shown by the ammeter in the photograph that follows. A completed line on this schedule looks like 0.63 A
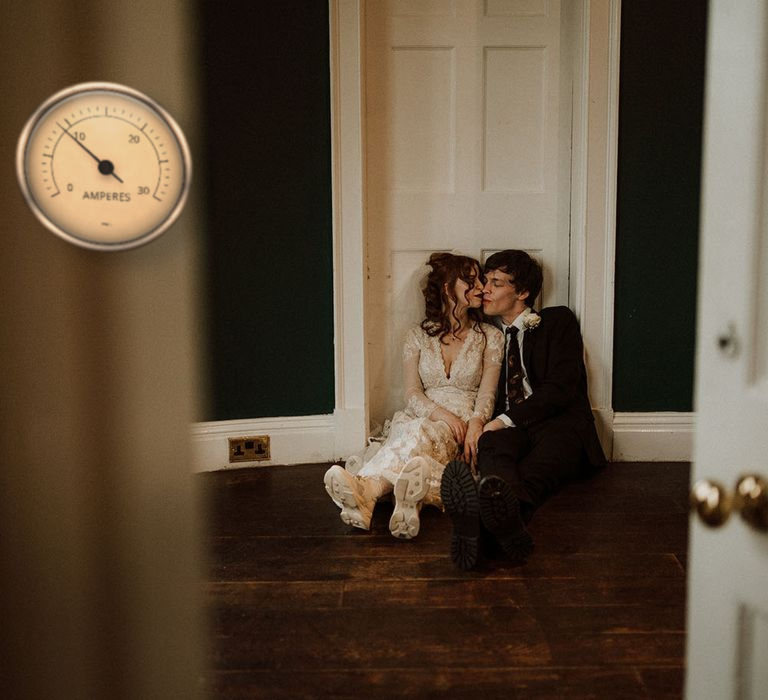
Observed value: 9 A
